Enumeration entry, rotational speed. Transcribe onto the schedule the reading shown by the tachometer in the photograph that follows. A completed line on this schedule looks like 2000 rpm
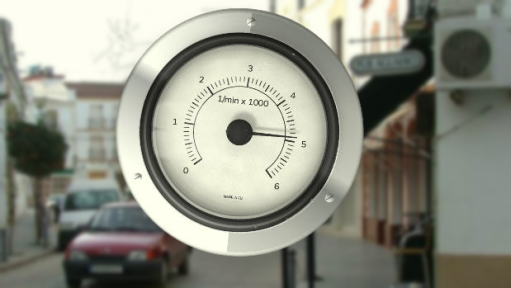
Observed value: 4900 rpm
